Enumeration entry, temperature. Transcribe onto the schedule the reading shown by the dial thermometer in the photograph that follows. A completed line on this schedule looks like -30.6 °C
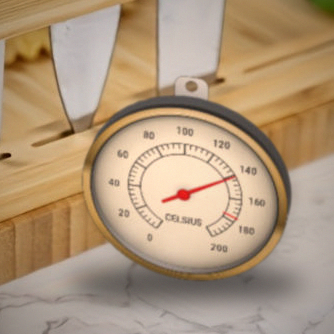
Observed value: 140 °C
